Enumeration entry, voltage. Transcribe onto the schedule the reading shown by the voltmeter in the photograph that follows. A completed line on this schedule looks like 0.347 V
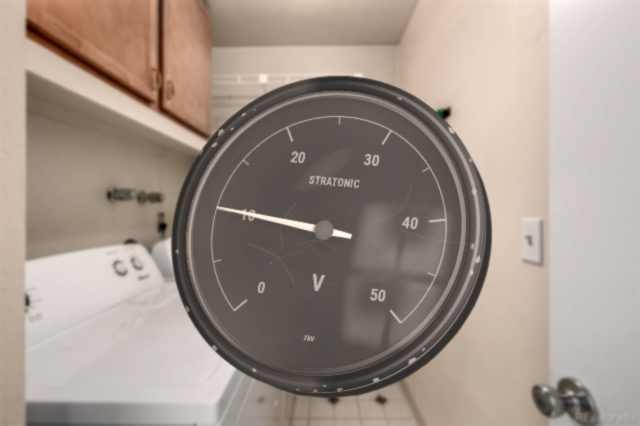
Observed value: 10 V
